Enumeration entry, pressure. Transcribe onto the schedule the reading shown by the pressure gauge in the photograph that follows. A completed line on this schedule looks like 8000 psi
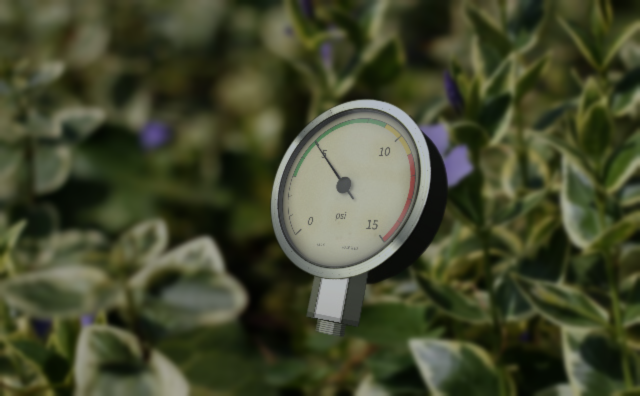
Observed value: 5 psi
